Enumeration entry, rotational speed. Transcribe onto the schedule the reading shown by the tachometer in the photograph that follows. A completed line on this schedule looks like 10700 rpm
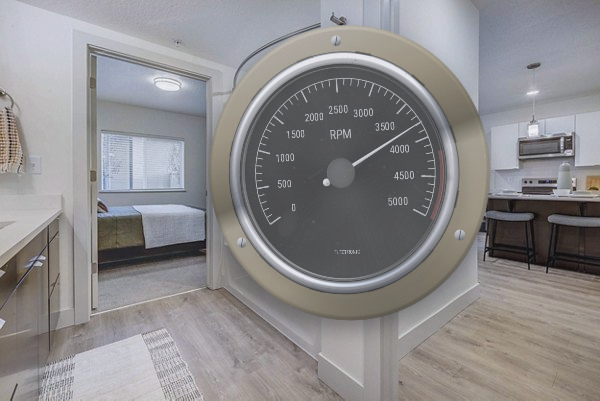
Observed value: 3800 rpm
